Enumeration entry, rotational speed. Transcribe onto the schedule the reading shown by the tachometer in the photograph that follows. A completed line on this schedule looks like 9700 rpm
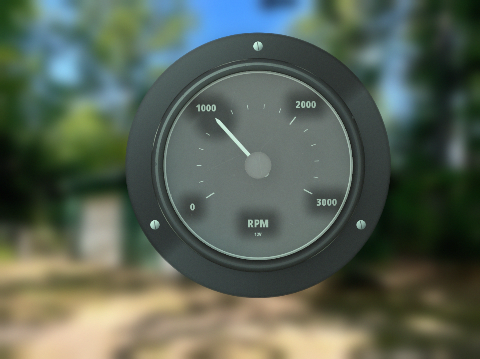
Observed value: 1000 rpm
